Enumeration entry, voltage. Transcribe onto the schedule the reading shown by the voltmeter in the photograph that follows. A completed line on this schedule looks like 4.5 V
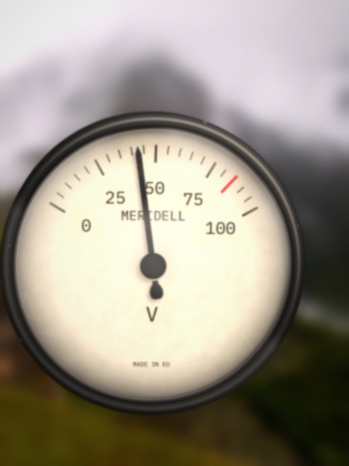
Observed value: 42.5 V
